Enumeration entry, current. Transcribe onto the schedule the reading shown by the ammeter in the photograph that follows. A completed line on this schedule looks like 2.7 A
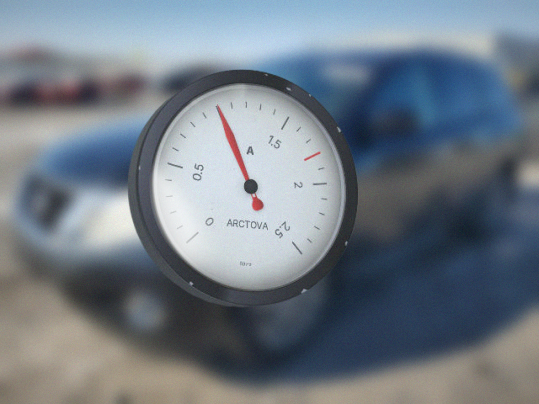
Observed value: 1 A
